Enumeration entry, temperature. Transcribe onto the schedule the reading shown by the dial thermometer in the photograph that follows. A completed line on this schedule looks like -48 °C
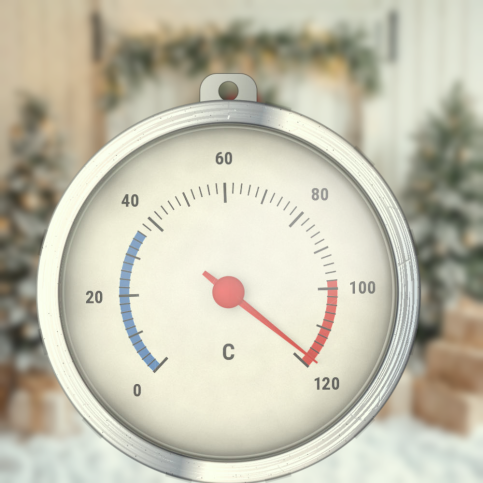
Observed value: 118 °C
